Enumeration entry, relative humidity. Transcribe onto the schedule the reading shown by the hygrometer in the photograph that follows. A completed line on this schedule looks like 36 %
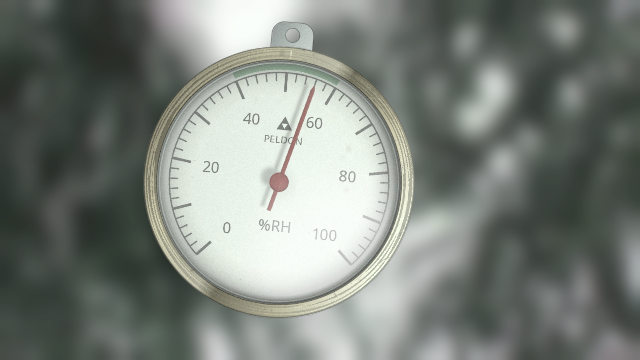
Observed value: 56 %
